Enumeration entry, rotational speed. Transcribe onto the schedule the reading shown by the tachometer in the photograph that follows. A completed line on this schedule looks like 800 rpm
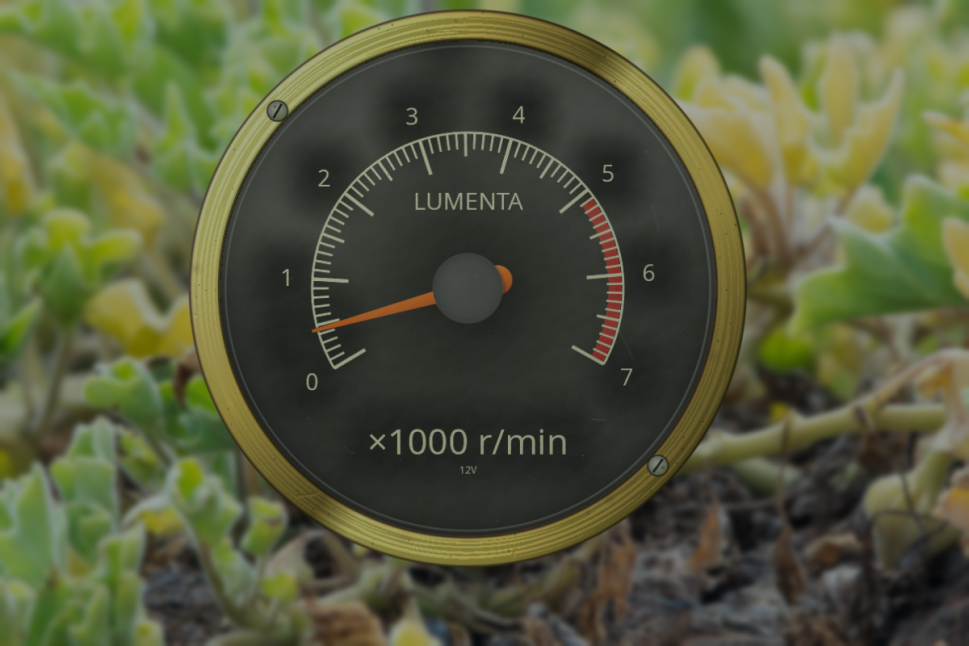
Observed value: 450 rpm
